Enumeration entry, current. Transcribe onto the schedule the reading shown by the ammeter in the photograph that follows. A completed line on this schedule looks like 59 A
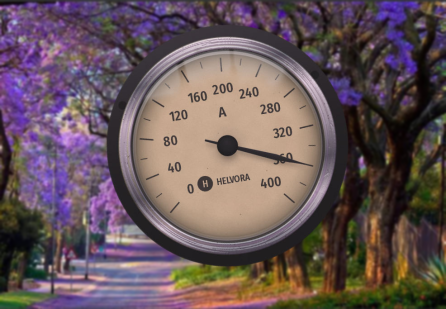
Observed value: 360 A
